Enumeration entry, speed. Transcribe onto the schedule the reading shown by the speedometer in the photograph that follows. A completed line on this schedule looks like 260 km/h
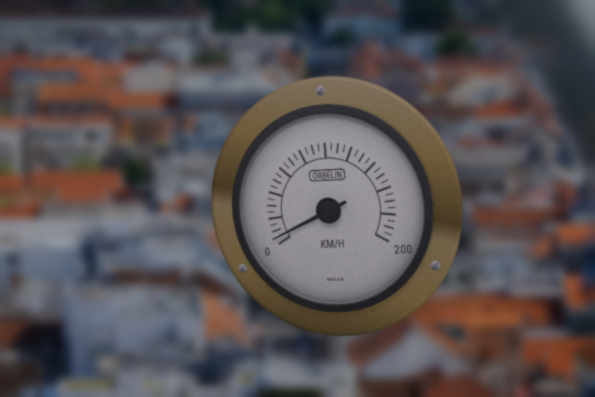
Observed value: 5 km/h
